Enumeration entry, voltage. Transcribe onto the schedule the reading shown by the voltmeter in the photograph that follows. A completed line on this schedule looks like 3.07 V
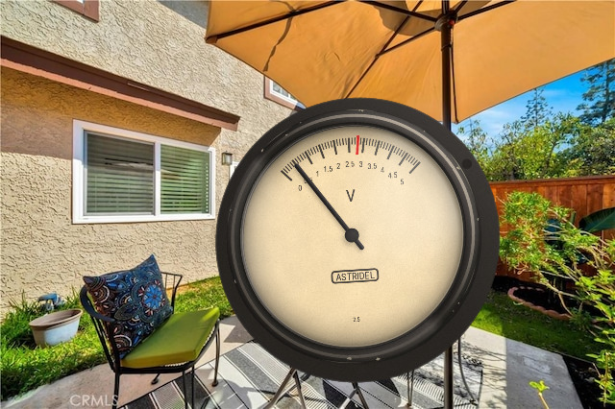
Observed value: 0.5 V
